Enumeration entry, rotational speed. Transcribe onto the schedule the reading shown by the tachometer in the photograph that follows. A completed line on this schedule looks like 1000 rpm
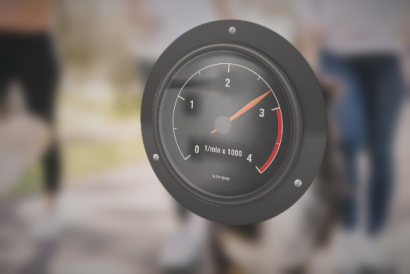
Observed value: 2750 rpm
